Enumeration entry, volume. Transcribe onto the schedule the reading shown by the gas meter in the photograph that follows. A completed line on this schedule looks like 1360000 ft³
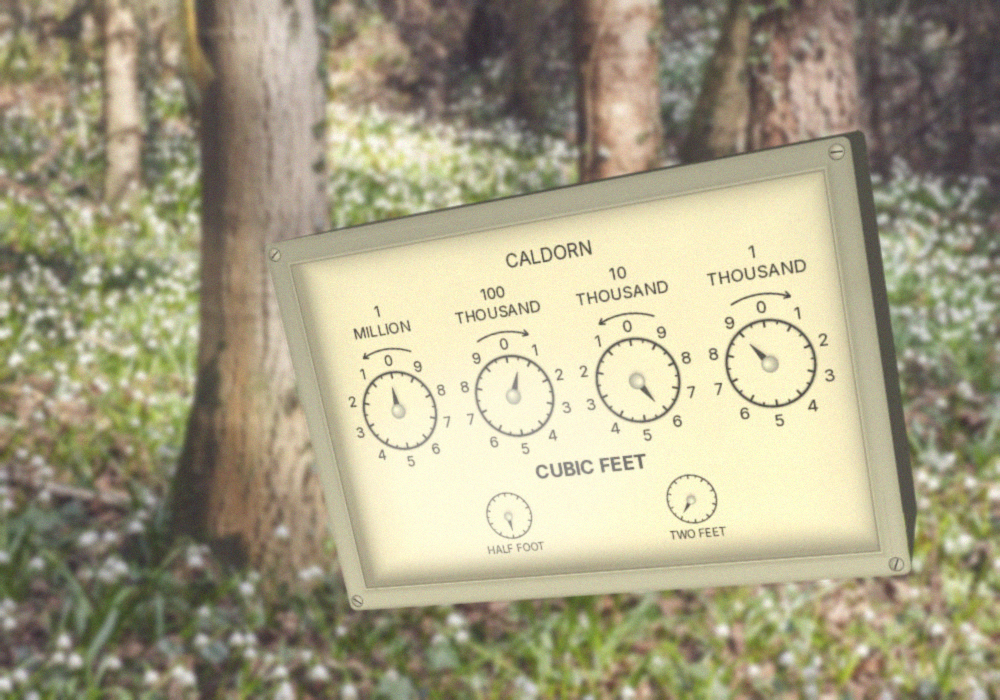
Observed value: 5900 ft³
